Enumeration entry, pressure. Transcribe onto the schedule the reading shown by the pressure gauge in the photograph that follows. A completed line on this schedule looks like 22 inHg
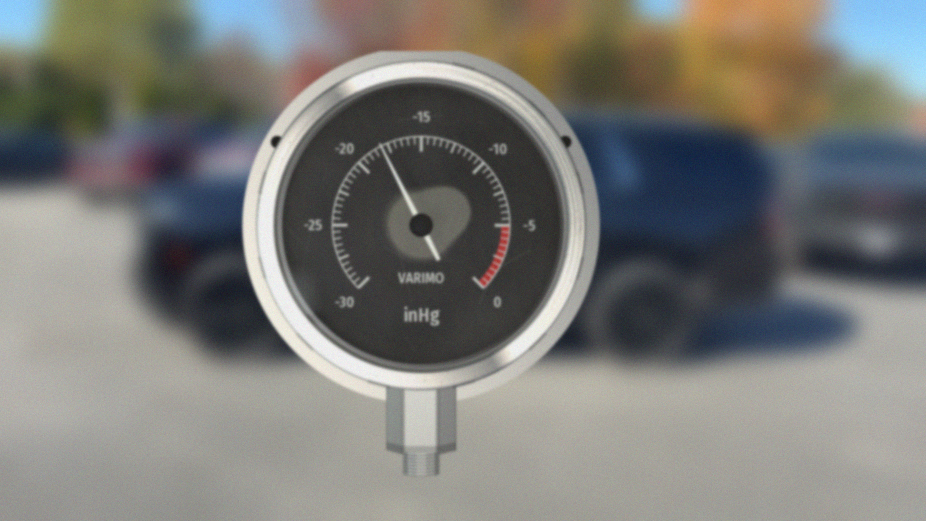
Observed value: -18 inHg
